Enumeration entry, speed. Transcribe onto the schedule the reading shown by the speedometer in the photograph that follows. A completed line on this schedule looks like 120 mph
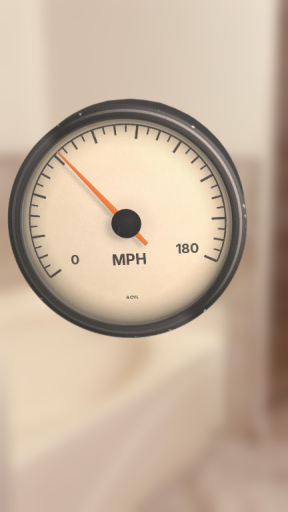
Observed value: 62.5 mph
